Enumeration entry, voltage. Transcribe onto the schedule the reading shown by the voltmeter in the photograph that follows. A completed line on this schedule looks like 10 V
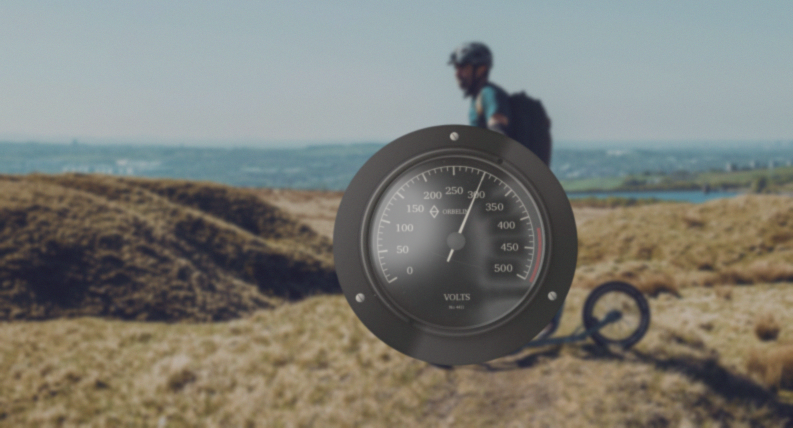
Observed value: 300 V
